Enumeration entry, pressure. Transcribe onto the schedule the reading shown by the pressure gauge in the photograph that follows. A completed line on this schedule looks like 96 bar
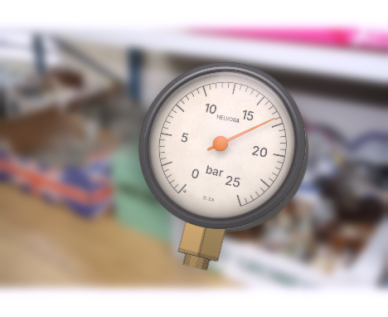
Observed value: 17 bar
